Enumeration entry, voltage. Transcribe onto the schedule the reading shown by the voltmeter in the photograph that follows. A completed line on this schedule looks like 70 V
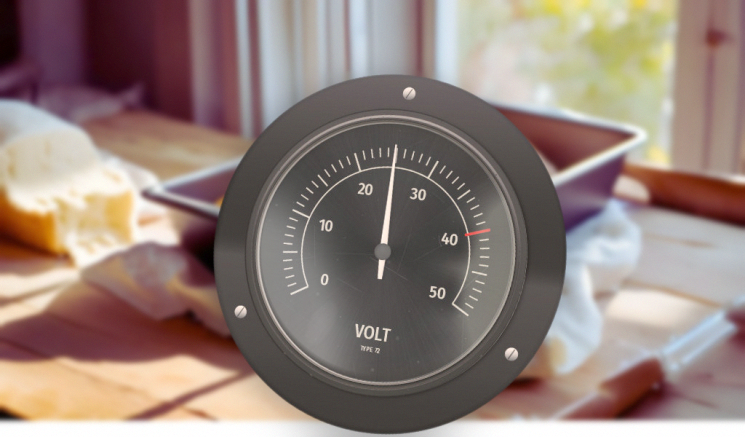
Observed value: 25 V
